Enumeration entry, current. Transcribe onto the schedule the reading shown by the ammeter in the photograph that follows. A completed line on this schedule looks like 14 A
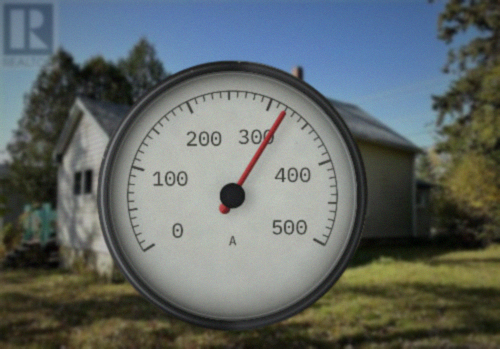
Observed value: 320 A
